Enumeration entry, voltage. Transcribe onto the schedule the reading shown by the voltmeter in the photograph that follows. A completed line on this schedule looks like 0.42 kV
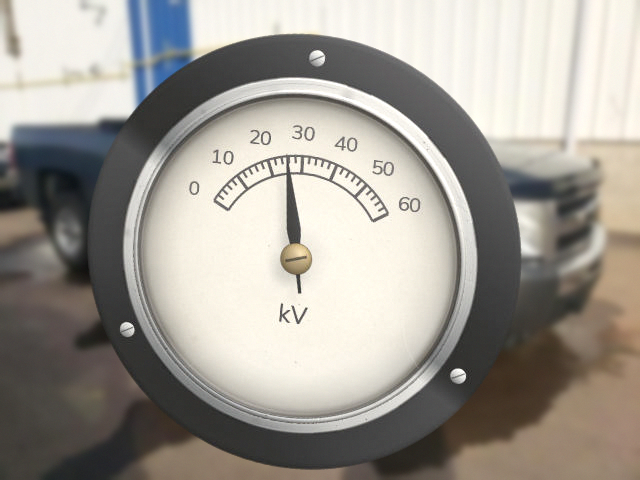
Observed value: 26 kV
